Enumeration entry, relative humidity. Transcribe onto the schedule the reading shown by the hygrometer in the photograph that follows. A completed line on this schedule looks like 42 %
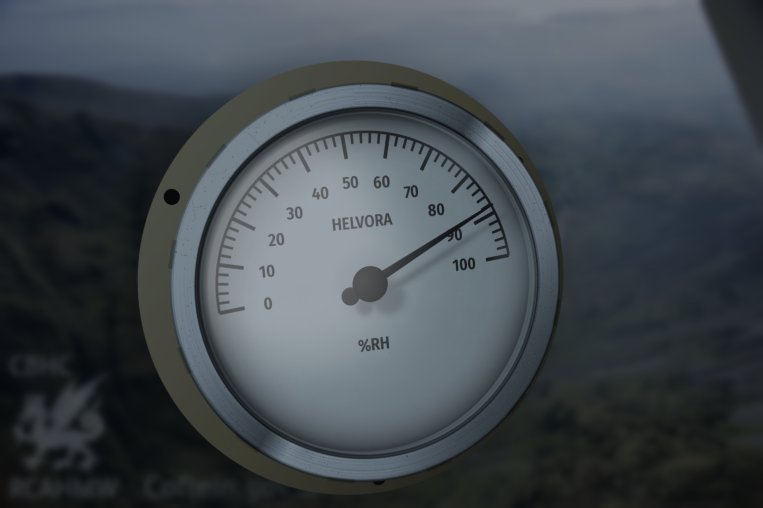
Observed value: 88 %
